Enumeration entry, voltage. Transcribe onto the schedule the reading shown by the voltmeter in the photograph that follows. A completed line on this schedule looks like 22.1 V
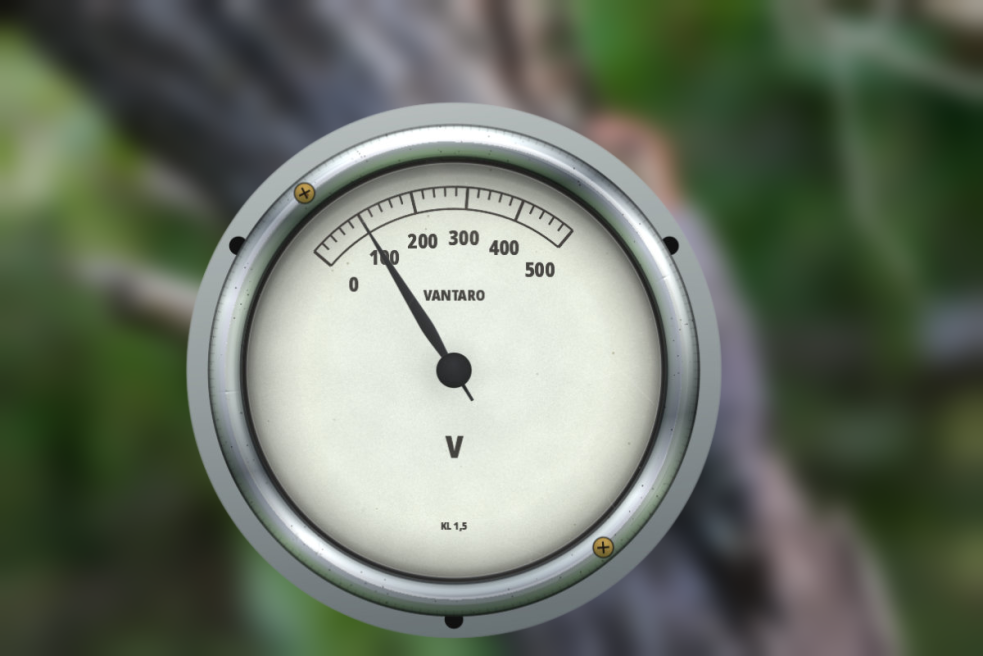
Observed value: 100 V
